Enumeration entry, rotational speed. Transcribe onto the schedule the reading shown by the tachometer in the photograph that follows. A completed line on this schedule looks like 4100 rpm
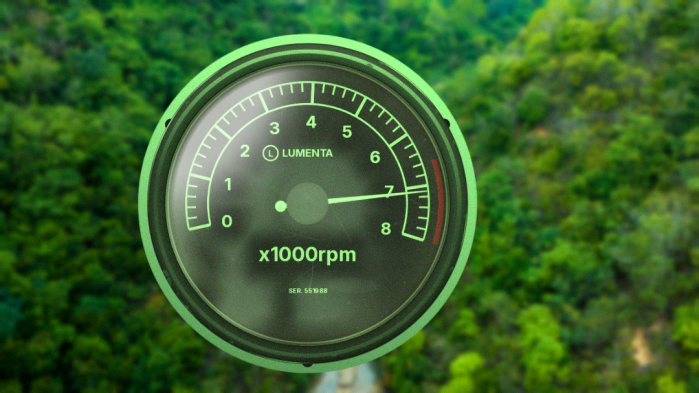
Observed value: 7100 rpm
